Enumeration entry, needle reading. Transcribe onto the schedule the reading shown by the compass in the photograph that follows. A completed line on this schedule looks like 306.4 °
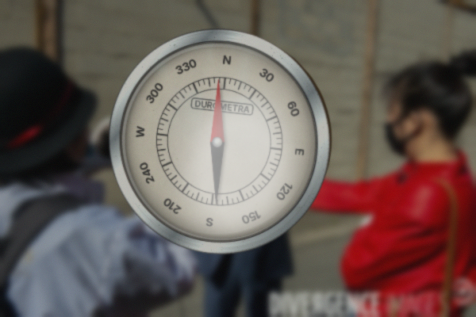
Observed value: 355 °
